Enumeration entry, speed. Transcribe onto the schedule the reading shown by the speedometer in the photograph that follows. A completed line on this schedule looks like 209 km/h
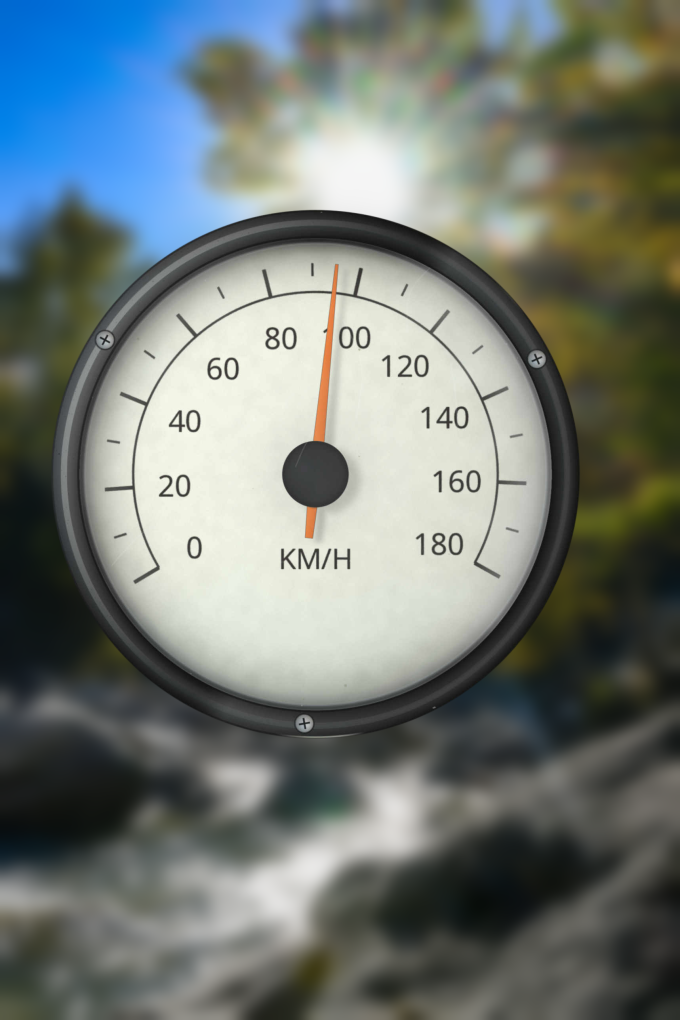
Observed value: 95 km/h
